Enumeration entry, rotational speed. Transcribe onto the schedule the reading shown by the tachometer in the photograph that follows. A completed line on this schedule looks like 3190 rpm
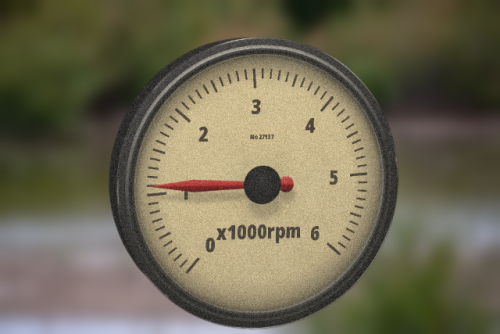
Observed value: 1100 rpm
